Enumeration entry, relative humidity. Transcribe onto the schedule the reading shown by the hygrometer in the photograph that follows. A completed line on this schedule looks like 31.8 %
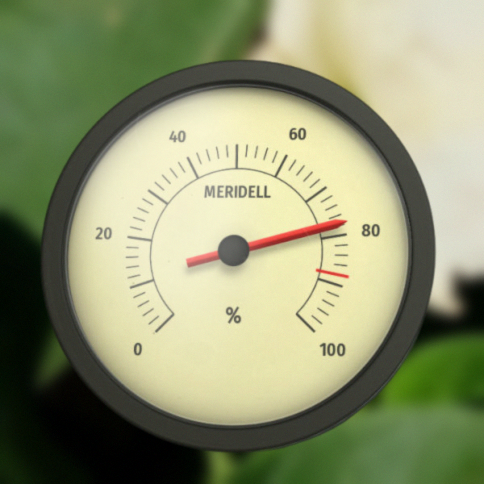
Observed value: 78 %
